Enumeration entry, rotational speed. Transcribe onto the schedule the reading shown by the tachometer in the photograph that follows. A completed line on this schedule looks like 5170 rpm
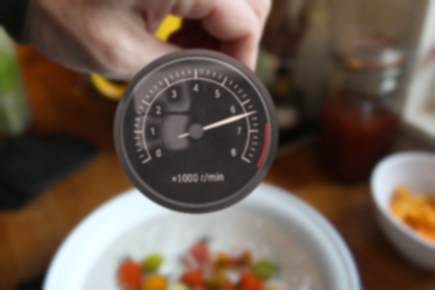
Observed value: 6400 rpm
